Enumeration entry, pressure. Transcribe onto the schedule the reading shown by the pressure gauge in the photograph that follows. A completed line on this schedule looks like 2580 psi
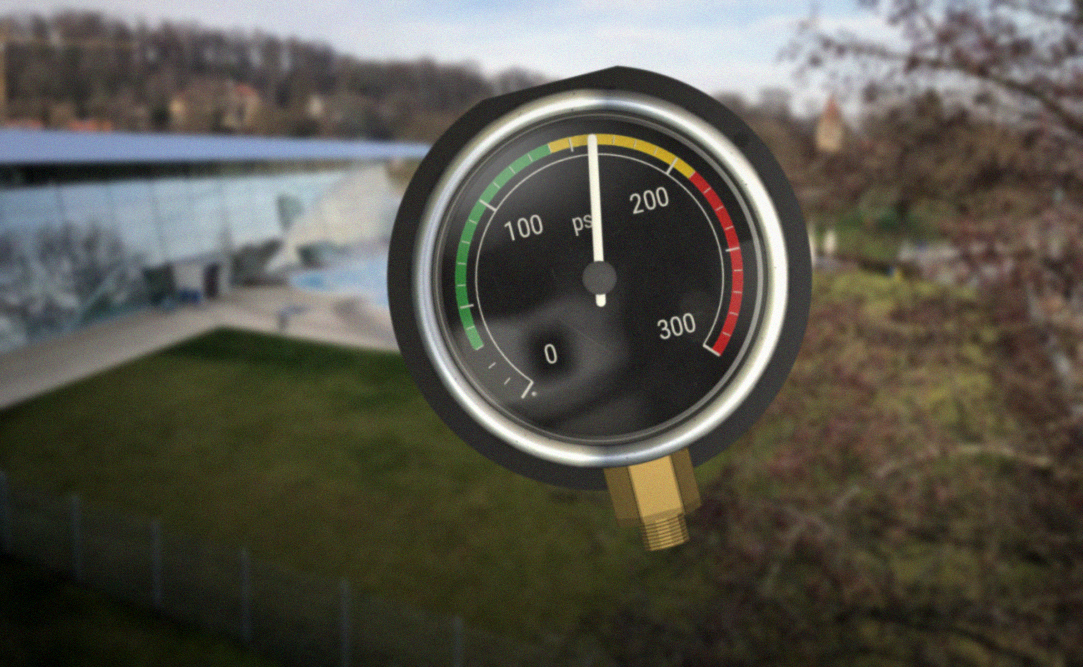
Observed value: 160 psi
